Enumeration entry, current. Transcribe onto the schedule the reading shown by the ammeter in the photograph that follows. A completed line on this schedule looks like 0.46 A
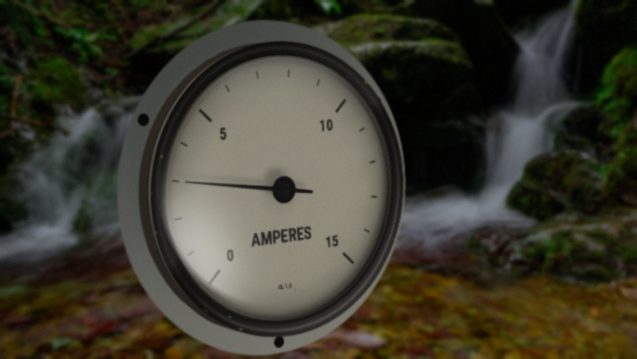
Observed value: 3 A
